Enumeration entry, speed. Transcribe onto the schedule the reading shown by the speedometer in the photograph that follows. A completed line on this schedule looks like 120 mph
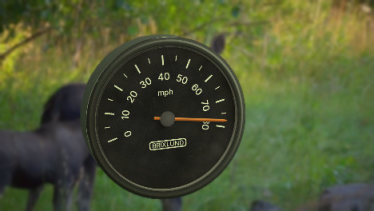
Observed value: 77.5 mph
